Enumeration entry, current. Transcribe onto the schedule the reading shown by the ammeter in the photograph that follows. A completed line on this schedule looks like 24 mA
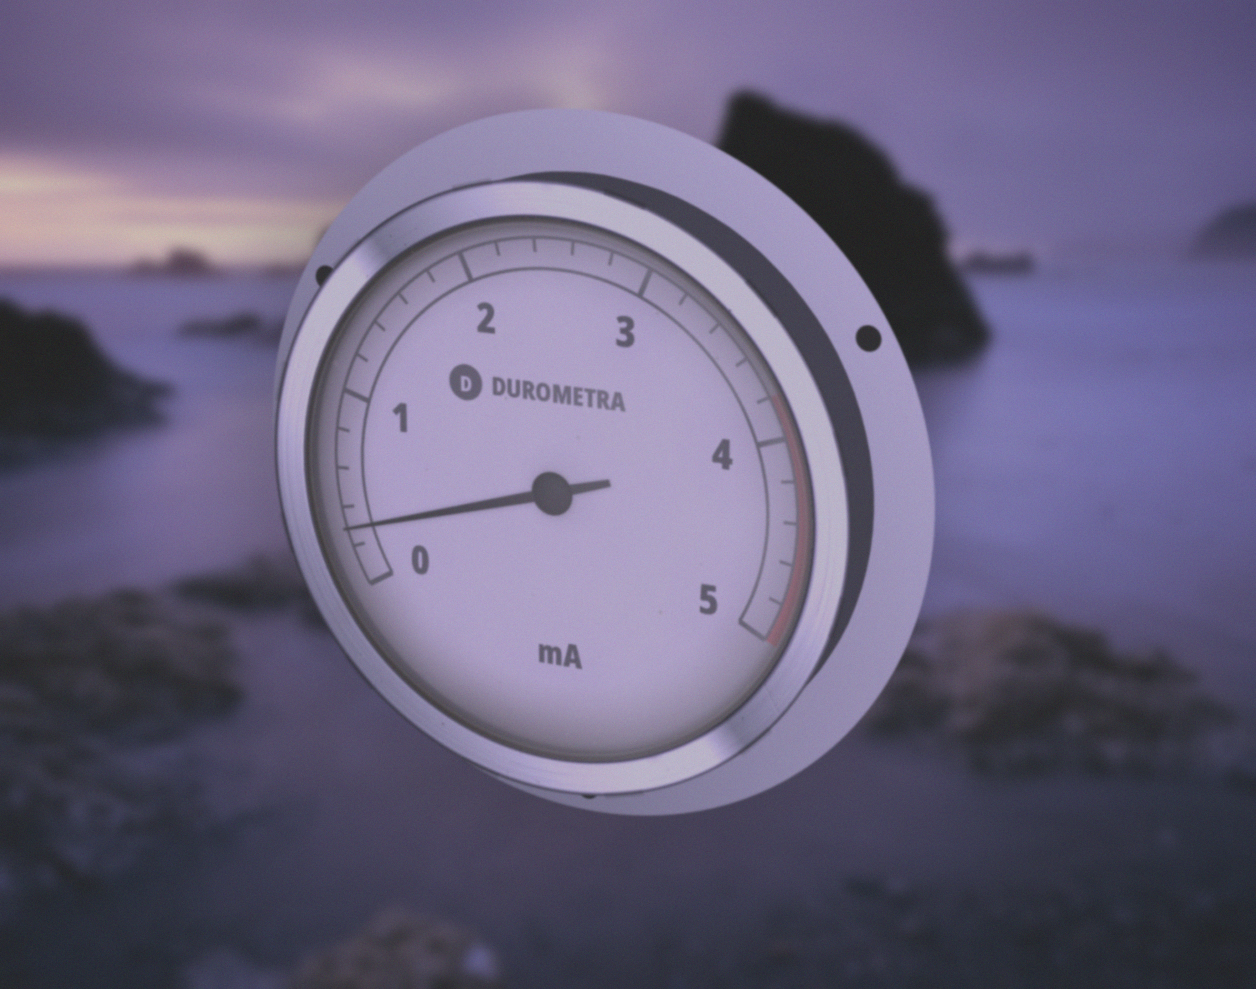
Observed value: 0.3 mA
